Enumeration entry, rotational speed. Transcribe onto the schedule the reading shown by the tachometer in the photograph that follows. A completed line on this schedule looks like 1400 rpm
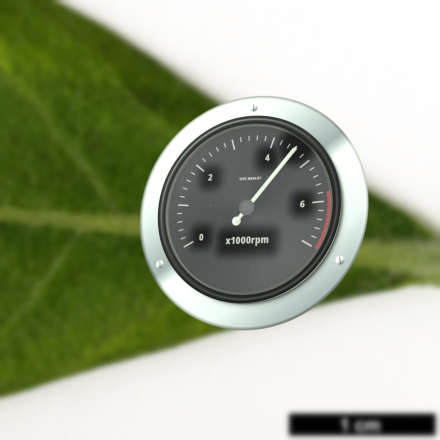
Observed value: 4600 rpm
